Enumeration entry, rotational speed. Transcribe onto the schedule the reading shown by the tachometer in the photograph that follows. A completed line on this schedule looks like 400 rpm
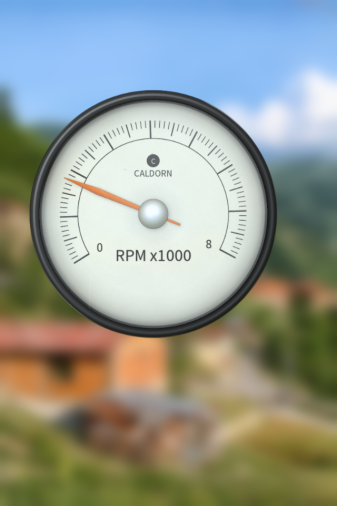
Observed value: 1800 rpm
